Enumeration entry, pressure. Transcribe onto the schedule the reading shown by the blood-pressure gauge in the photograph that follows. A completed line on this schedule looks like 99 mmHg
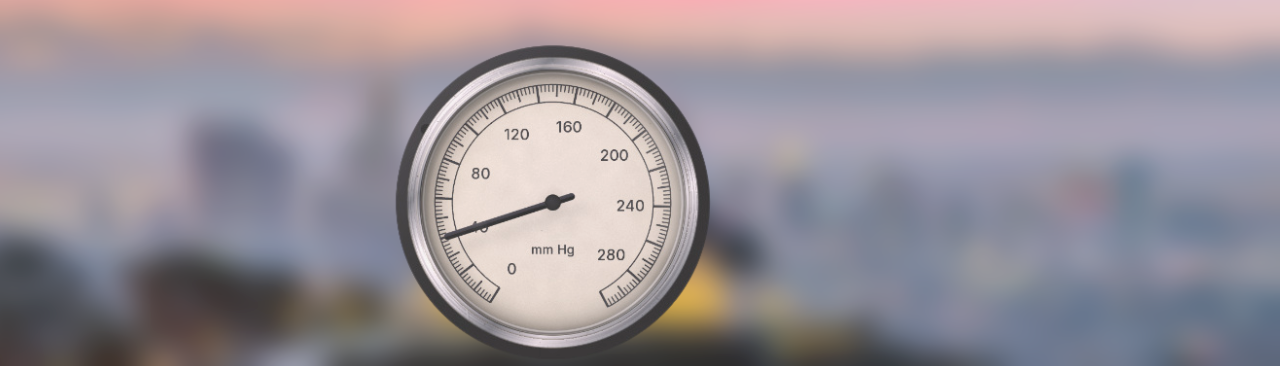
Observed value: 40 mmHg
